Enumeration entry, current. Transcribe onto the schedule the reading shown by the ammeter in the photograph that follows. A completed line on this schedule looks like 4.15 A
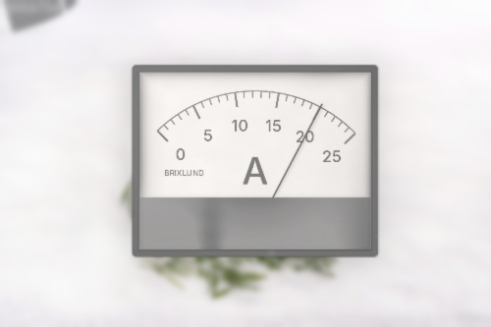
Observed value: 20 A
